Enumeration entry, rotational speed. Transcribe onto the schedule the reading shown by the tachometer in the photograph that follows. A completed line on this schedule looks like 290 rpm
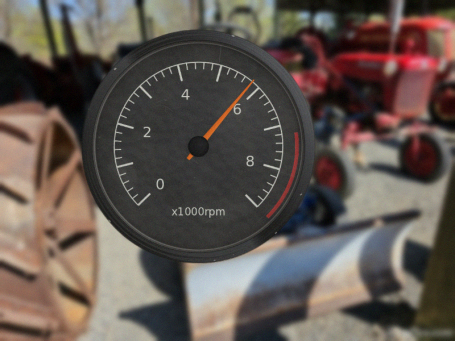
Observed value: 5800 rpm
